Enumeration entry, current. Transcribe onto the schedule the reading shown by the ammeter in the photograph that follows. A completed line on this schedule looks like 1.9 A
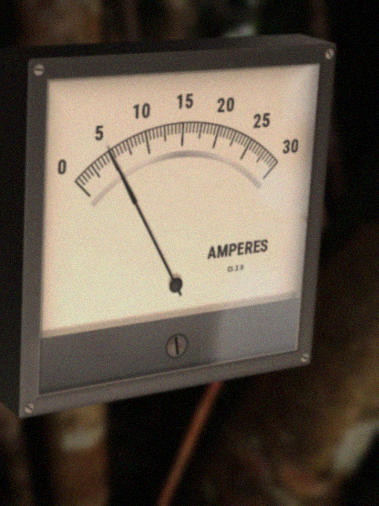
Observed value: 5 A
